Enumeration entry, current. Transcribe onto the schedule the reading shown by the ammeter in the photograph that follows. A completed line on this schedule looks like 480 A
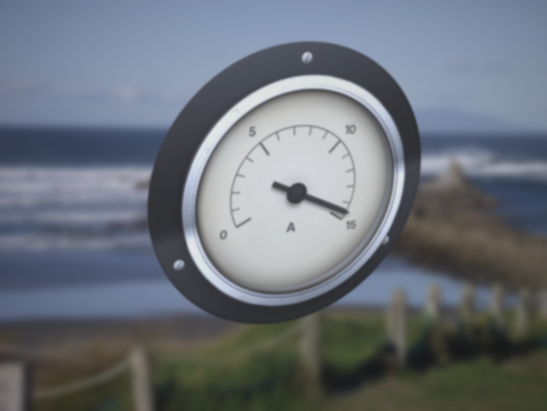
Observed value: 14.5 A
